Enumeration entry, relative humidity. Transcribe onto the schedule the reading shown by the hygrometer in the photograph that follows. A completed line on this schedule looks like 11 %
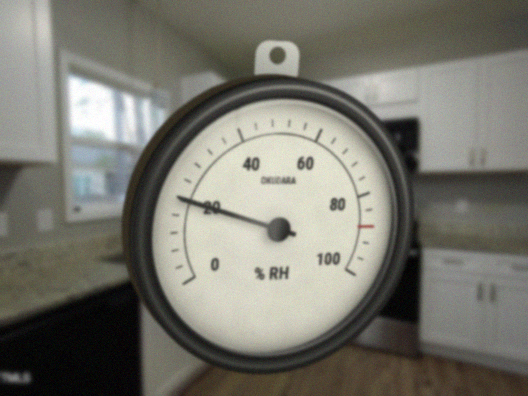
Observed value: 20 %
